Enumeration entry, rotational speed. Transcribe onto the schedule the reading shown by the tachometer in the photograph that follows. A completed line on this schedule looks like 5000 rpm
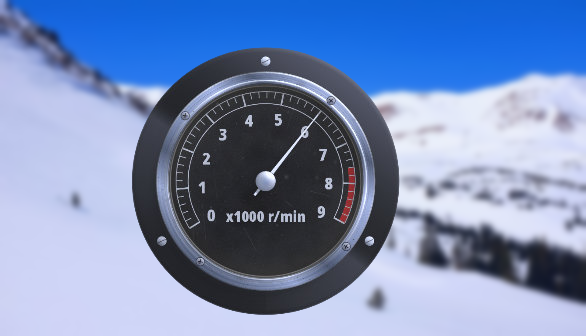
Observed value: 6000 rpm
